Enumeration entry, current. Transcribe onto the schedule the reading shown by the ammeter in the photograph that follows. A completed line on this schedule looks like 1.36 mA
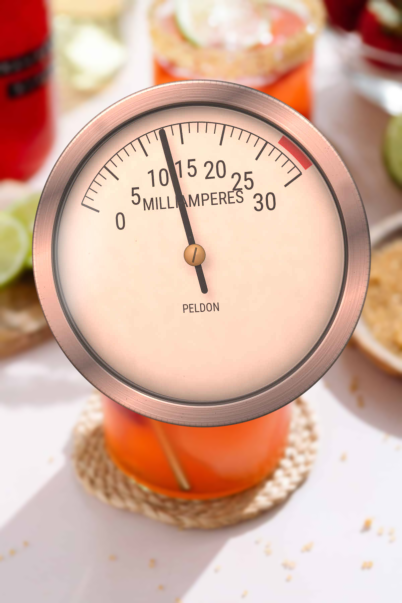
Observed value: 13 mA
